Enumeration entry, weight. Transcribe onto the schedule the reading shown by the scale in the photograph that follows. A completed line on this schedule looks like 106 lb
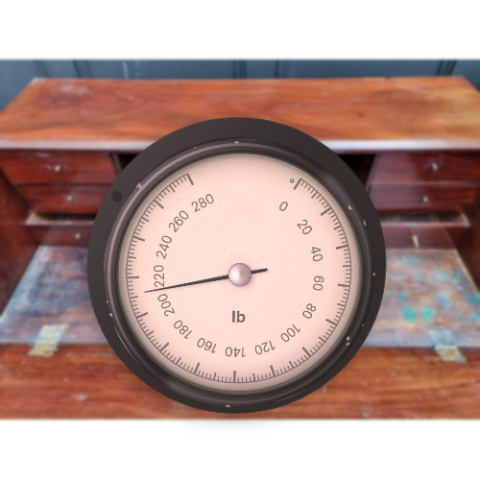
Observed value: 212 lb
